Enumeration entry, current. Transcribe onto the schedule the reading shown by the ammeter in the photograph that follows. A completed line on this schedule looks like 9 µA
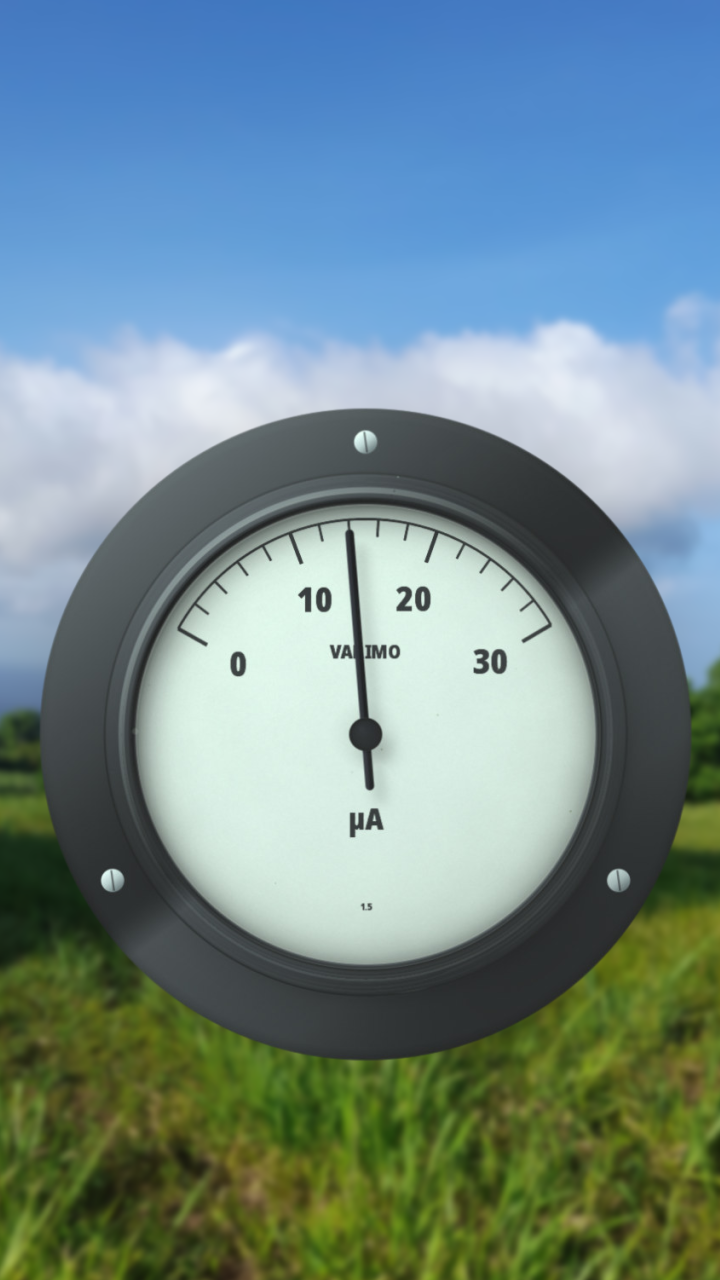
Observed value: 14 µA
